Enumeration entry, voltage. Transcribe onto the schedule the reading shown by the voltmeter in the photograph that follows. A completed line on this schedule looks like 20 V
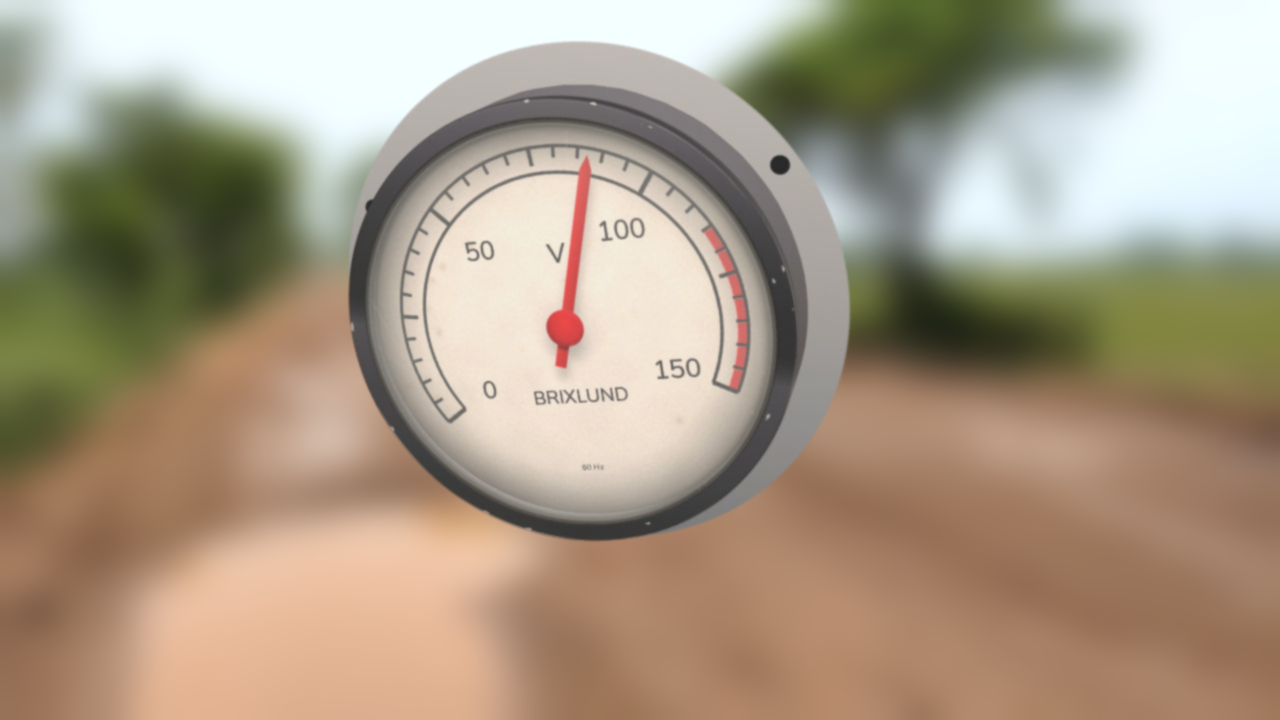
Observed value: 87.5 V
